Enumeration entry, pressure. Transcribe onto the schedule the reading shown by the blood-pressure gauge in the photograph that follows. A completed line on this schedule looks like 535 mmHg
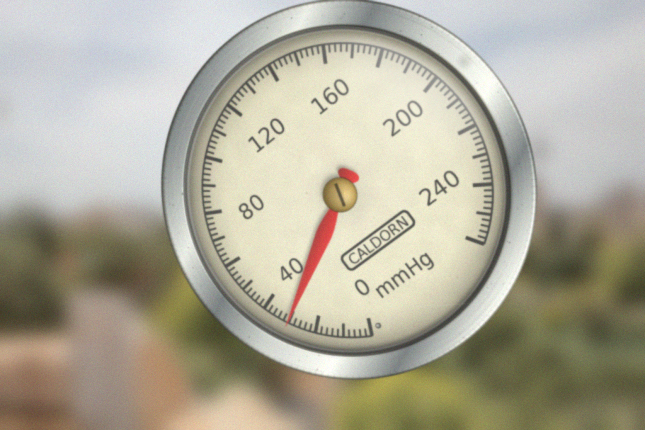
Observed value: 30 mmHg
